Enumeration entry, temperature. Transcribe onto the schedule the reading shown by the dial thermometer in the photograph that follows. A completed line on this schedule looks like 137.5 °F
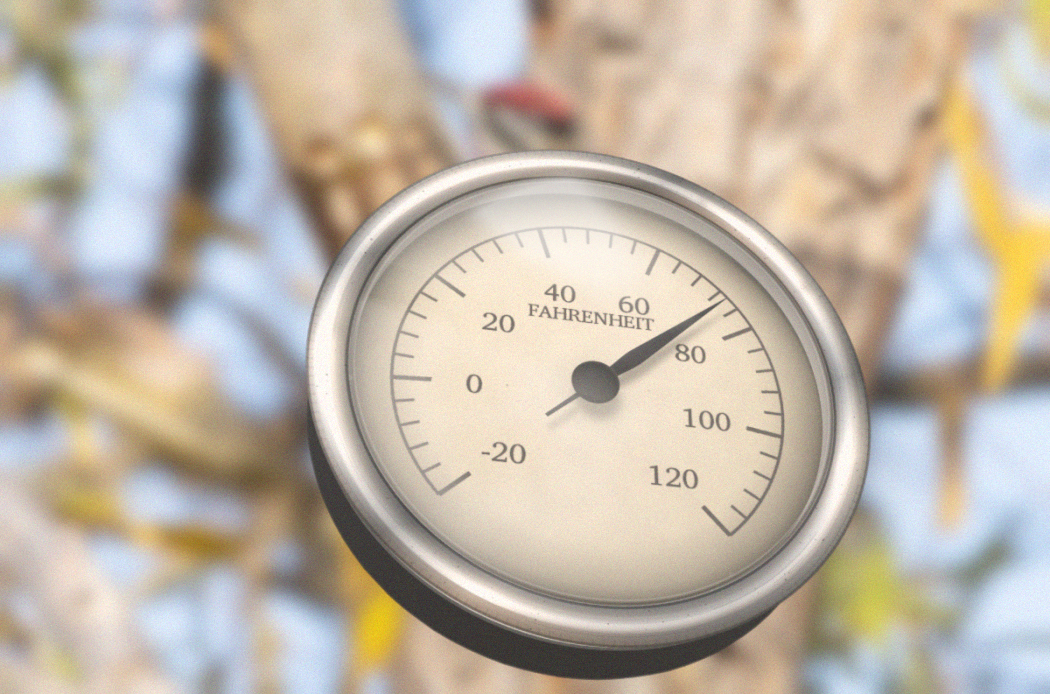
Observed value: 74 °F
